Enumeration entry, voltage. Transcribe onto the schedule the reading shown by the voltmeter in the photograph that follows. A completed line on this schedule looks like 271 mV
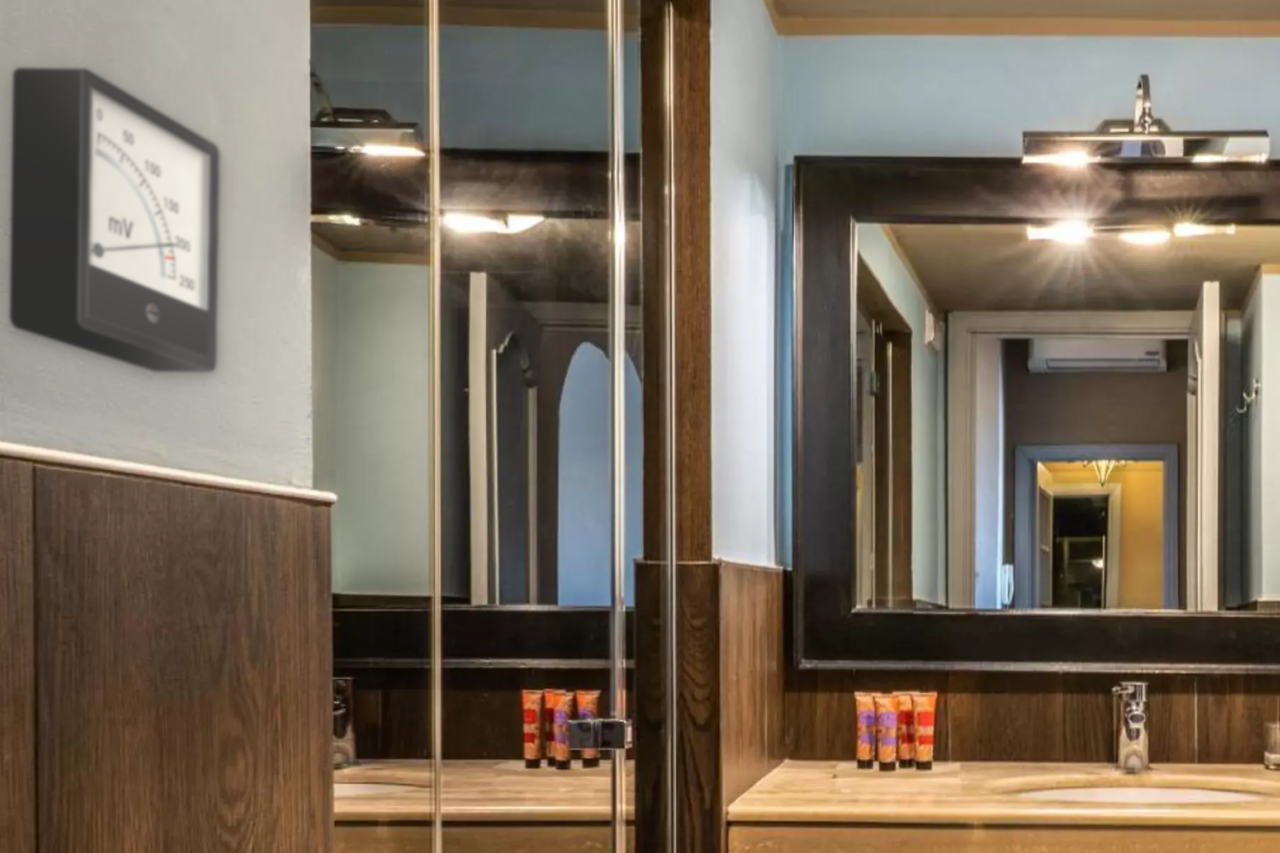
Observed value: 200 mV
